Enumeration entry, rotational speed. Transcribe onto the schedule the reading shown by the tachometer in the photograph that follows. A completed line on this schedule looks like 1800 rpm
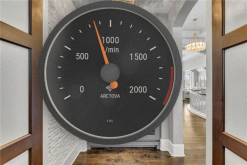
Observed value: 850 rpm
